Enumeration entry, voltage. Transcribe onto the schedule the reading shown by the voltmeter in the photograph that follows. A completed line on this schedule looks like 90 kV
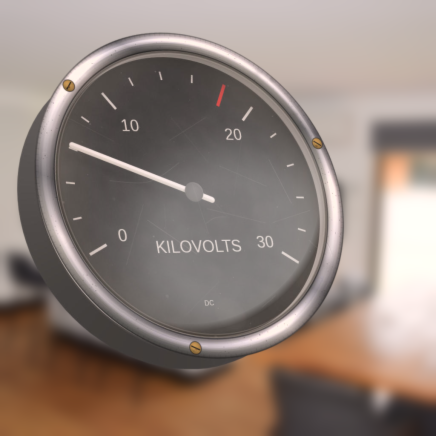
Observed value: 6 kV
